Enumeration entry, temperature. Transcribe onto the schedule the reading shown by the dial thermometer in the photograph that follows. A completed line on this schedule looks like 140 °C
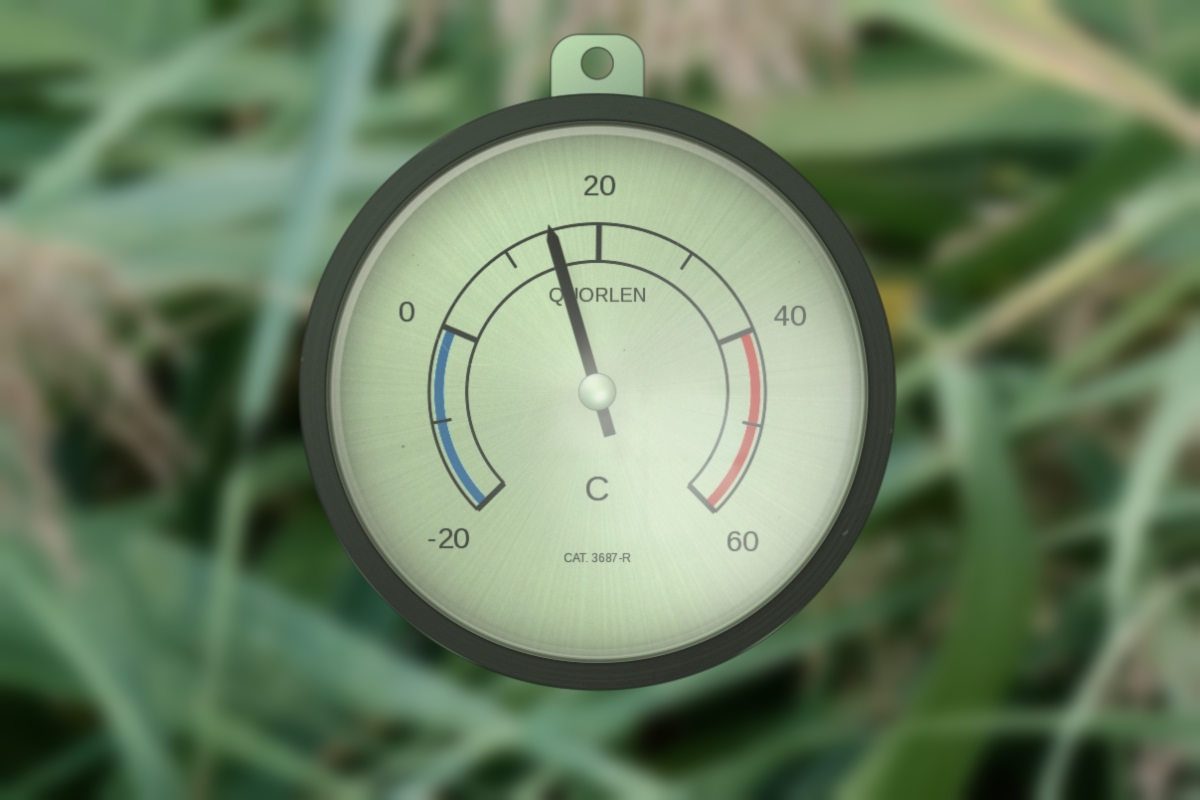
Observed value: 15 °C
